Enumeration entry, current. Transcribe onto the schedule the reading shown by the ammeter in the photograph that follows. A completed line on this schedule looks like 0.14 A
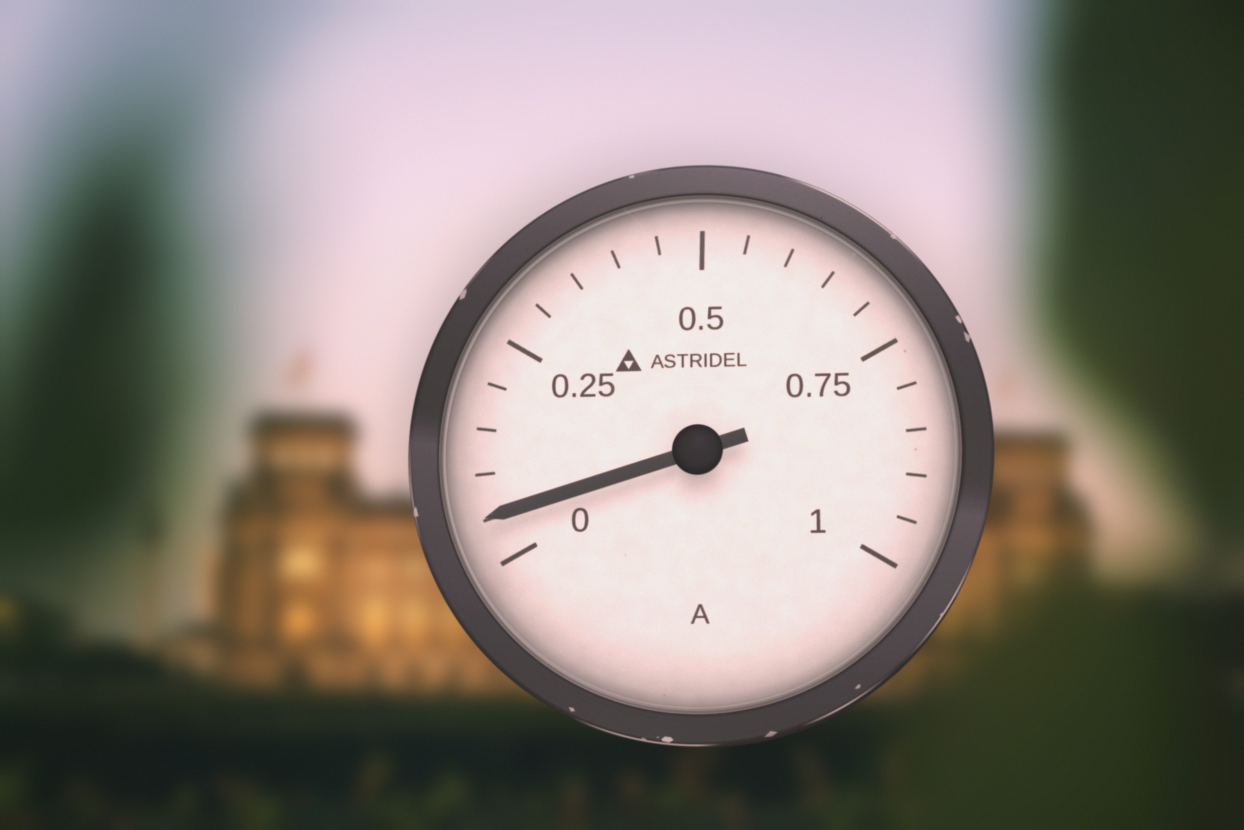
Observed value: 0.05 A
